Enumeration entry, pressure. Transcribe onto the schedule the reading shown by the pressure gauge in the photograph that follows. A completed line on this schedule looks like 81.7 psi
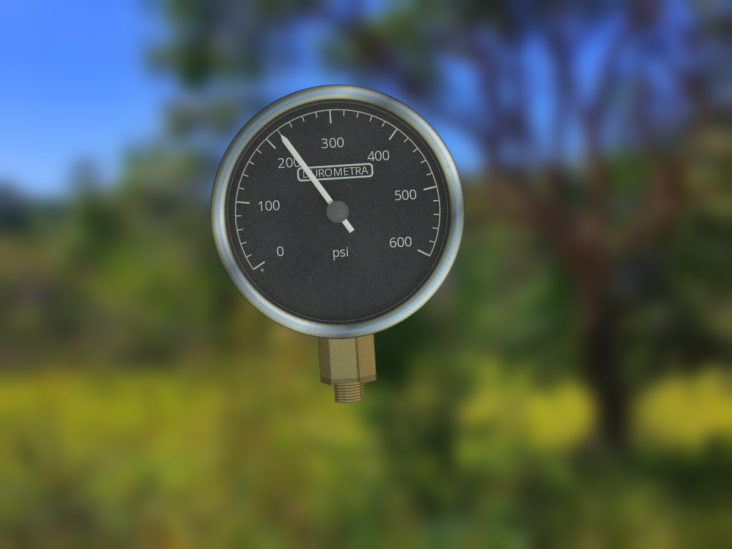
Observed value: 220 psi
